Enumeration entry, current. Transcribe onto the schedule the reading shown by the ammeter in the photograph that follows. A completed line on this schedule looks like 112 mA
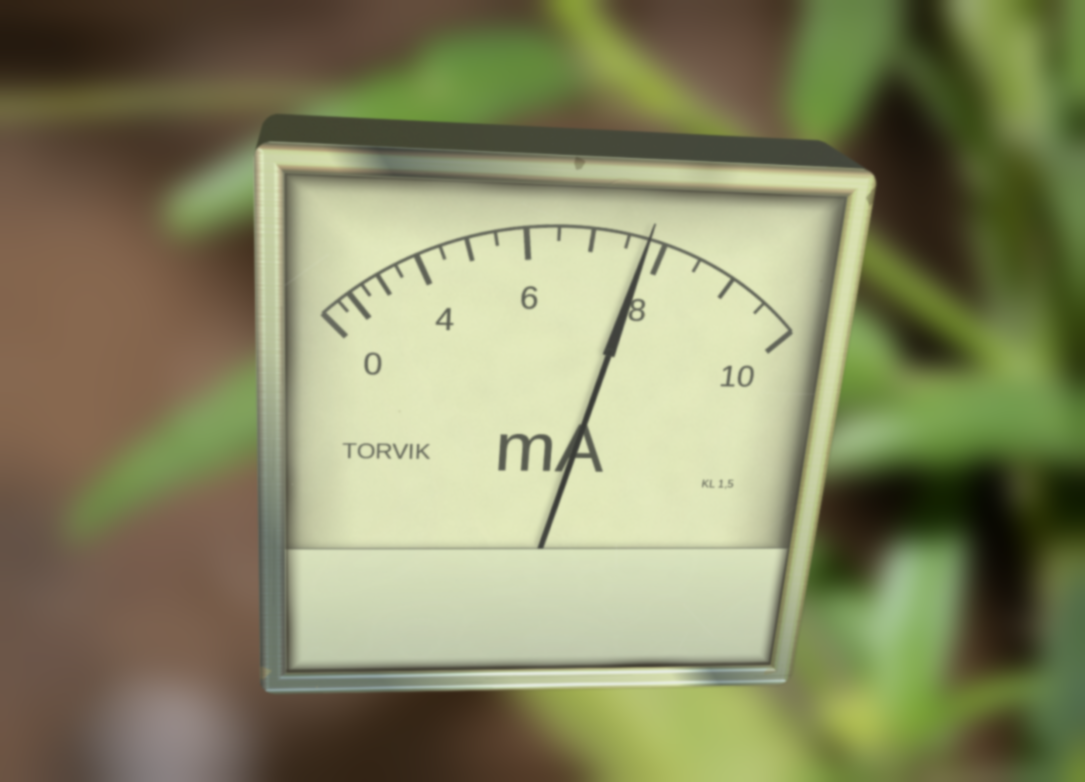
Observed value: 7.75 mA
